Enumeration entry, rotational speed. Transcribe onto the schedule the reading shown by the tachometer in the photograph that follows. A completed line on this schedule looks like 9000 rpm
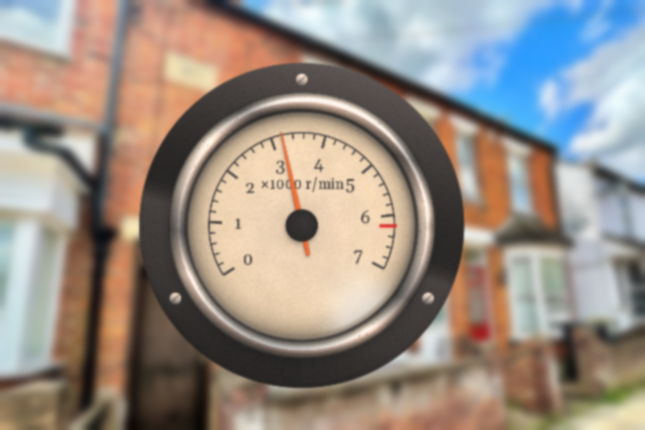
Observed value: 3200 rpm
